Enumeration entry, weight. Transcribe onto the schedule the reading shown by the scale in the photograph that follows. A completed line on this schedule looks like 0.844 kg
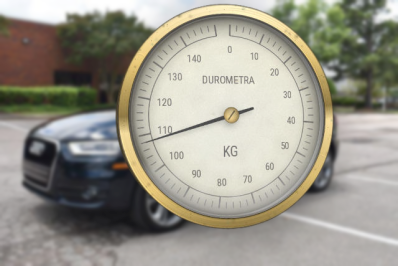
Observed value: 108 kg
